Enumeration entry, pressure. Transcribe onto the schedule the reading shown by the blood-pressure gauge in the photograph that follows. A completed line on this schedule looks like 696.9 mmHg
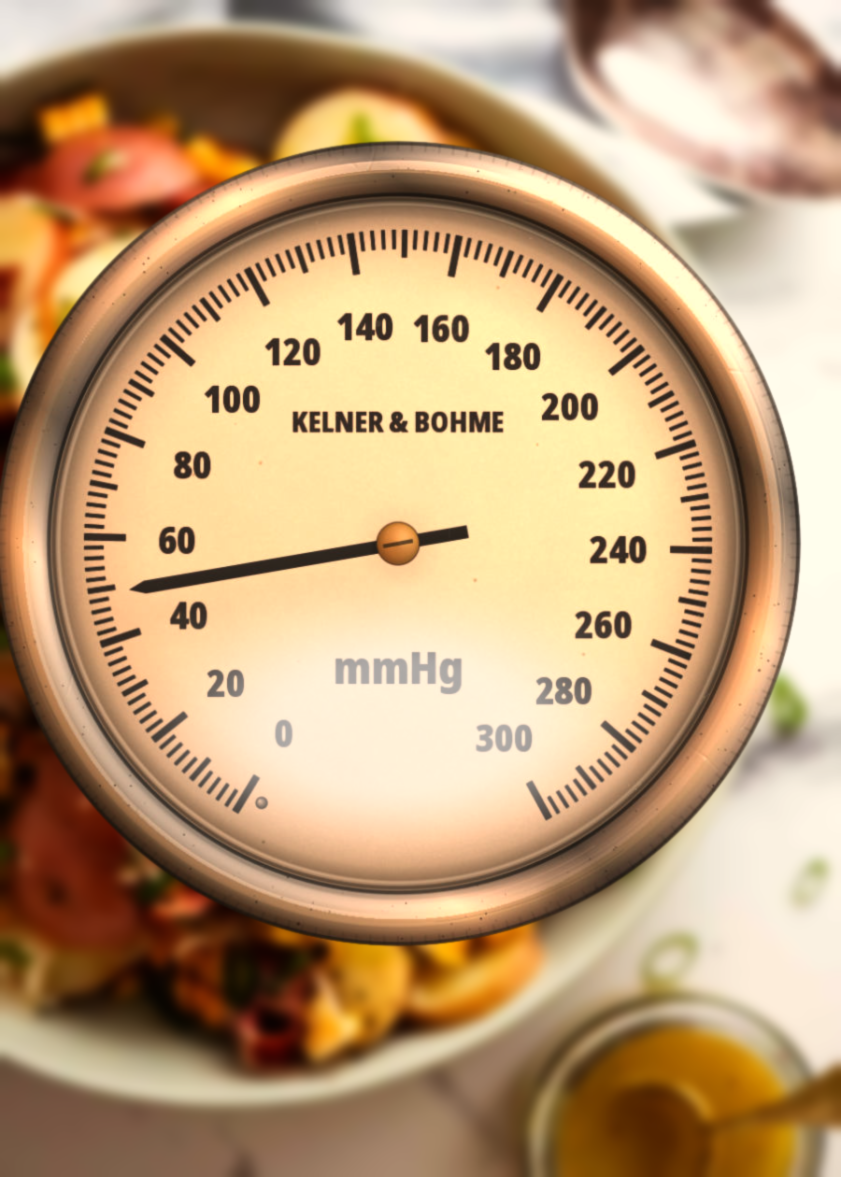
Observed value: 49 mmHg
